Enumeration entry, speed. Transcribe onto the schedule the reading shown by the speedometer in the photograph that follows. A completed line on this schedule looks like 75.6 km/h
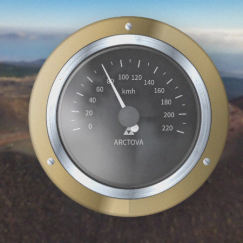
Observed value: 80 km/h
